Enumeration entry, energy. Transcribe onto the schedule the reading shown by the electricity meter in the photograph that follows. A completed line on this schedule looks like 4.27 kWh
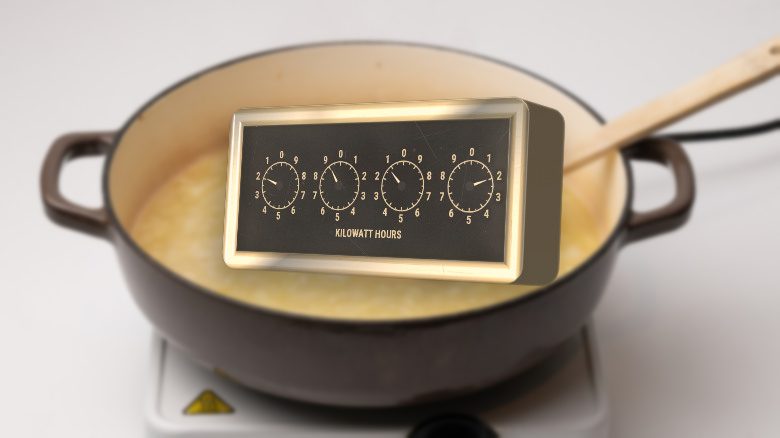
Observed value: 1912 kWh
